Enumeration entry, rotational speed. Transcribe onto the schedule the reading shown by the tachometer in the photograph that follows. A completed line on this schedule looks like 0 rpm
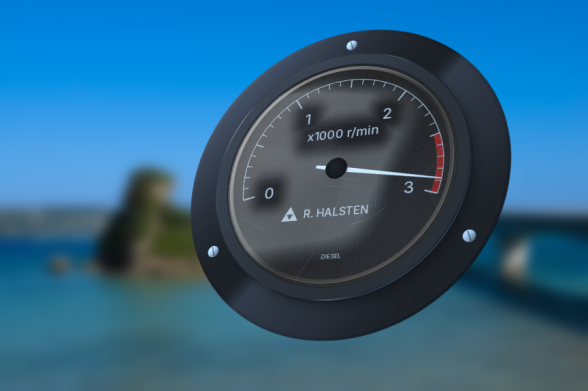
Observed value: 2900 rpm
